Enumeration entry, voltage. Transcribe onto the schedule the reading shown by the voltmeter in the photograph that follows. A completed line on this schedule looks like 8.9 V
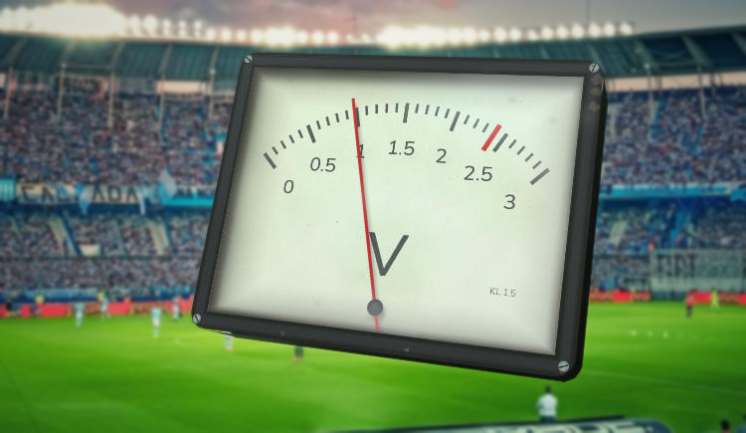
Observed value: 1 V
